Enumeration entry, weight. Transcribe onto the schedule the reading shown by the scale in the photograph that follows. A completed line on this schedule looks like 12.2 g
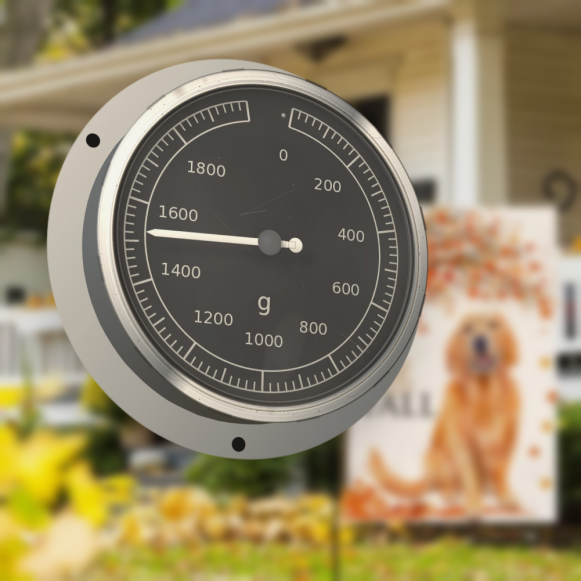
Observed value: 1520 g
